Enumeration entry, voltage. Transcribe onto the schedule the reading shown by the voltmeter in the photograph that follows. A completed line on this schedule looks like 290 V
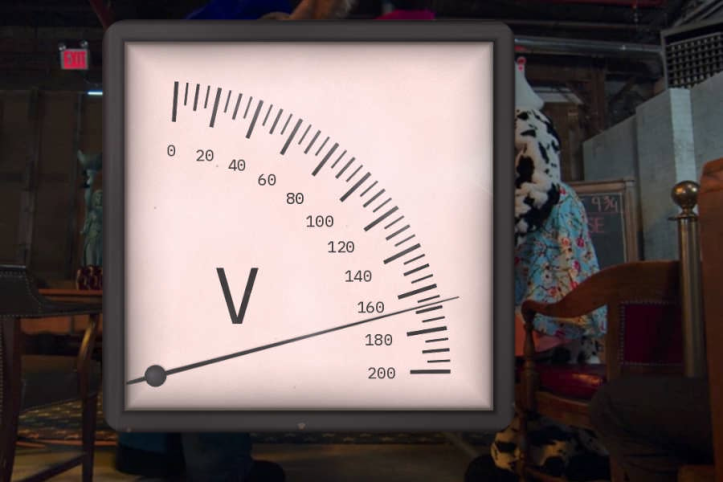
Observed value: 167.5 V
